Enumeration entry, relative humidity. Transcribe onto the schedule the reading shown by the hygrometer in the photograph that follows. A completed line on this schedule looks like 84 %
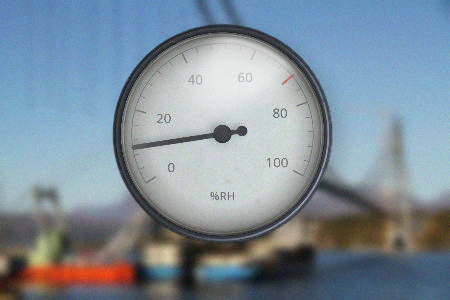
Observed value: 10 %
